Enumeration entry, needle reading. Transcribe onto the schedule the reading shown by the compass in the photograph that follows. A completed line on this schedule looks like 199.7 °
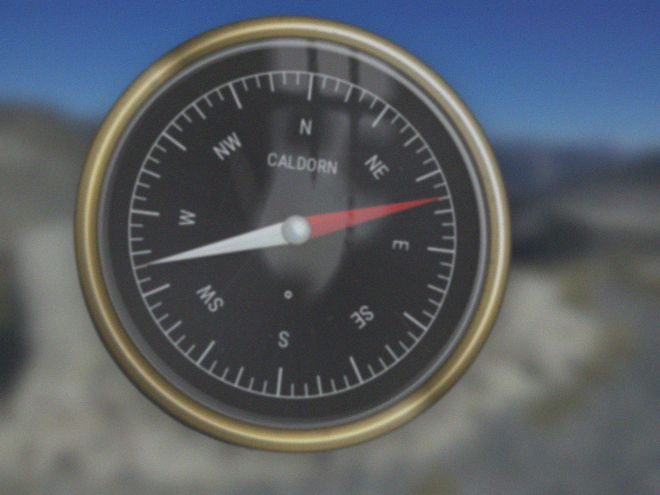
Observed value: 70 °
